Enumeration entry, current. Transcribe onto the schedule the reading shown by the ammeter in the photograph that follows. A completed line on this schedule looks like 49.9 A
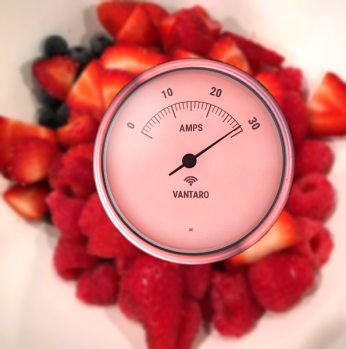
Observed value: 29 A
